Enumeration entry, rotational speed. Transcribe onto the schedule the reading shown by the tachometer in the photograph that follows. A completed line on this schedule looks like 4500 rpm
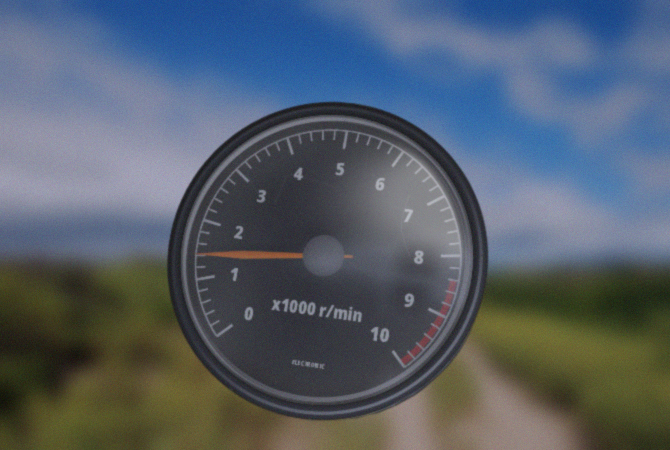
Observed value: 1400 rpm
